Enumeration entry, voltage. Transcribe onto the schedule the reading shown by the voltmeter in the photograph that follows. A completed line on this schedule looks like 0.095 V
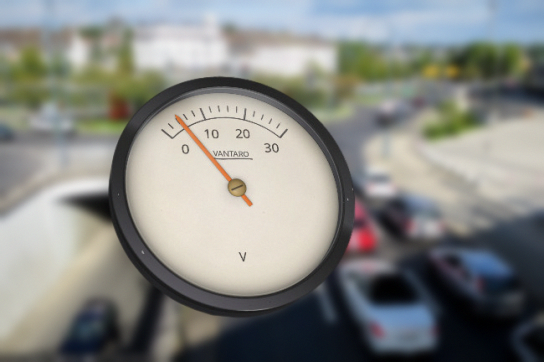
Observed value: 4 V
